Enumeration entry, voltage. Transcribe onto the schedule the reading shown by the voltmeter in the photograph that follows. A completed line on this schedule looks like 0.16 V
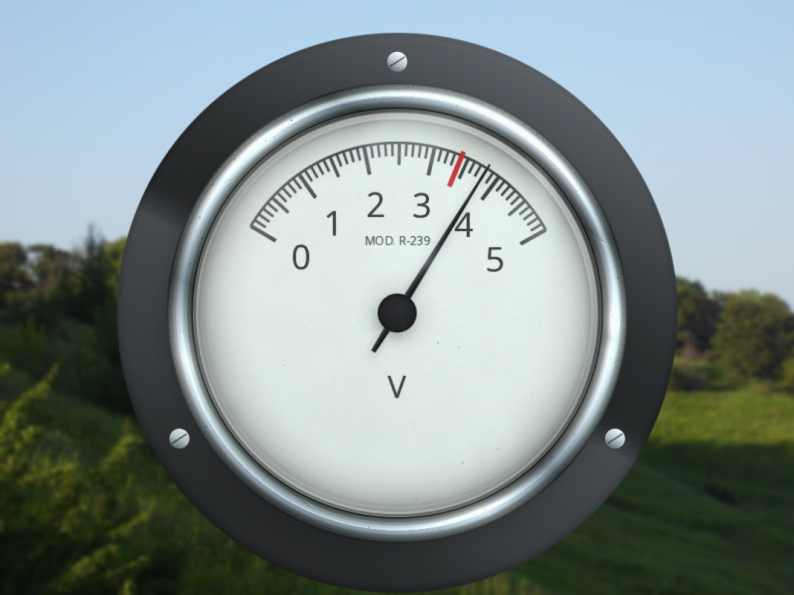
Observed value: 3.8 V
